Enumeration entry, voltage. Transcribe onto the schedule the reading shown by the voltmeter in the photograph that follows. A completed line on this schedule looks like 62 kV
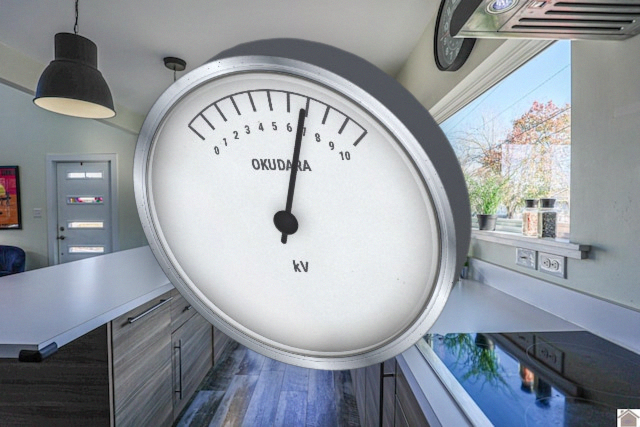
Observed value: 7 kV
